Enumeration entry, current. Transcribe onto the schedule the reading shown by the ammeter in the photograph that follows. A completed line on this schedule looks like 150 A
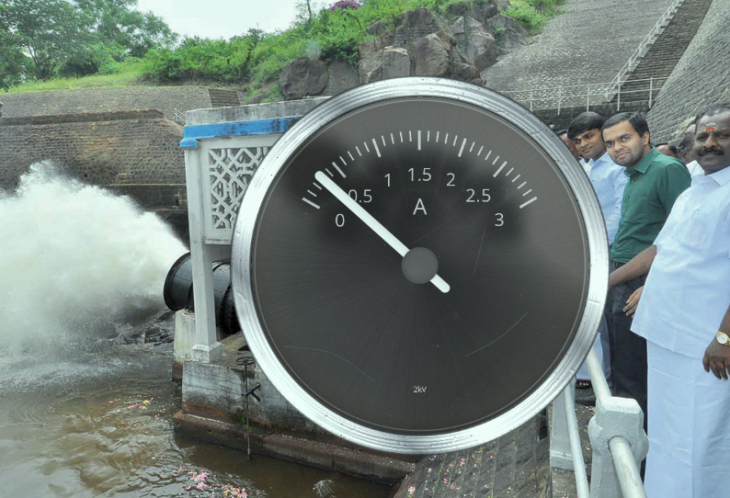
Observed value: 0.3 A
